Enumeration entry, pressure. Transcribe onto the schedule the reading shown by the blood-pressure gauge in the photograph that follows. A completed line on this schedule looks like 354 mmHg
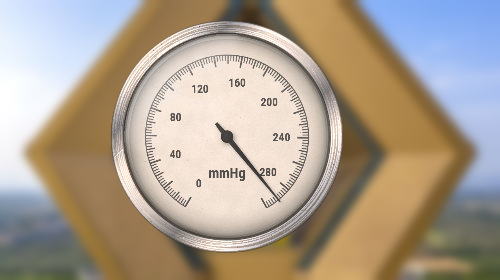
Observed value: 290 mmHg
